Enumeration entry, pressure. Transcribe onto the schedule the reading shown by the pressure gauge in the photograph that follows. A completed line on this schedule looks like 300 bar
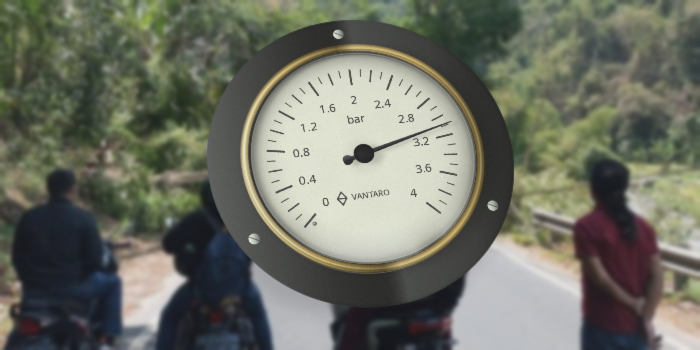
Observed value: 3.1 bar
